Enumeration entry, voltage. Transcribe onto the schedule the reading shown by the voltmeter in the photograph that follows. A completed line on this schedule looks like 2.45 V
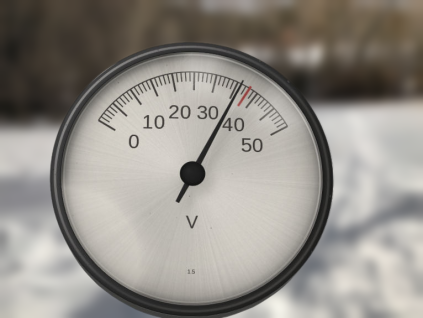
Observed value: 36 V
